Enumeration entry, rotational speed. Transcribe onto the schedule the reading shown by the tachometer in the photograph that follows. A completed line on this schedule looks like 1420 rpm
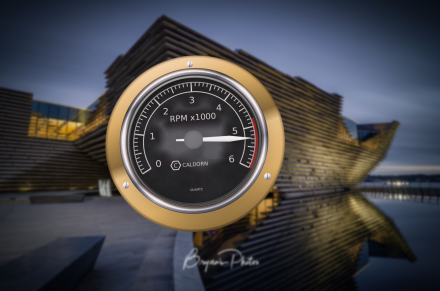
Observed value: 5300 rpm
